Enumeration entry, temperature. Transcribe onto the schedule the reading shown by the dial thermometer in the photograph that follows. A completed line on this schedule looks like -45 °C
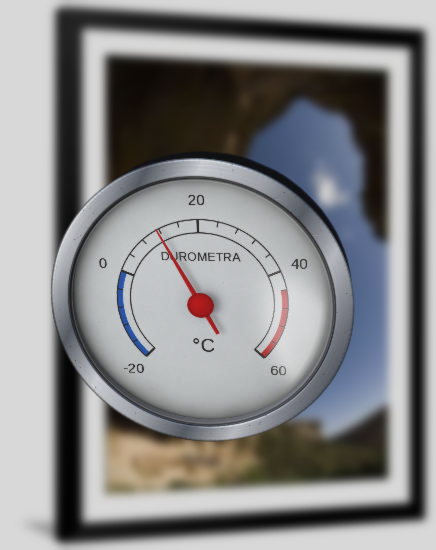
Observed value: 12 °C
